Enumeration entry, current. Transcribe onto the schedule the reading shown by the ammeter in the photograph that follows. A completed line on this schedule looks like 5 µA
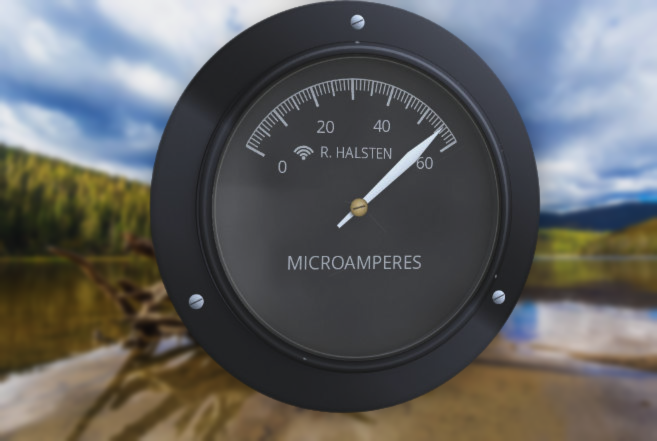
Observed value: 55 µA
